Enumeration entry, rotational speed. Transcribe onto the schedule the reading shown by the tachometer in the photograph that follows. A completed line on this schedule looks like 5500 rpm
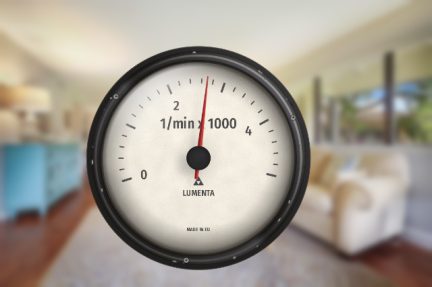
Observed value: 2700 rpm
